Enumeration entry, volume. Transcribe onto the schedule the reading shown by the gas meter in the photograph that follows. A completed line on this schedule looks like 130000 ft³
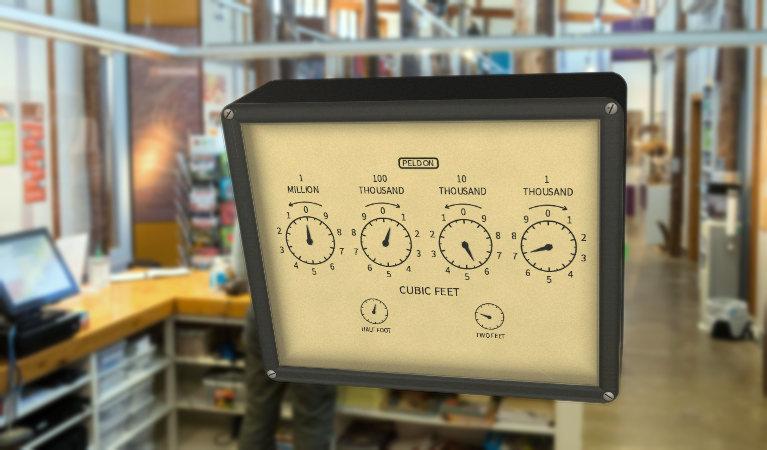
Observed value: 5700 ft³
